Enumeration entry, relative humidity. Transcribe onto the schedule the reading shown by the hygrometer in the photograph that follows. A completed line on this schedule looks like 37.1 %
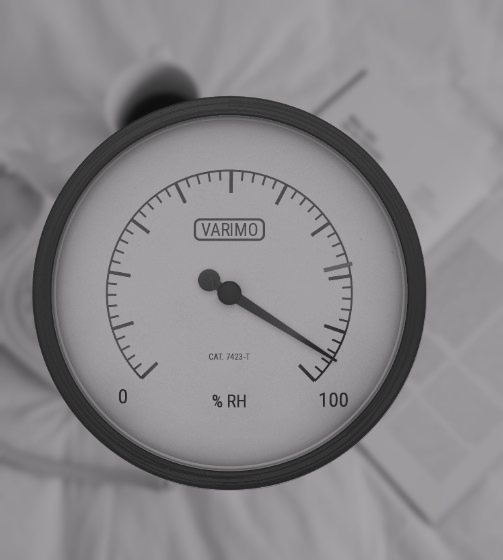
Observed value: 95 %
